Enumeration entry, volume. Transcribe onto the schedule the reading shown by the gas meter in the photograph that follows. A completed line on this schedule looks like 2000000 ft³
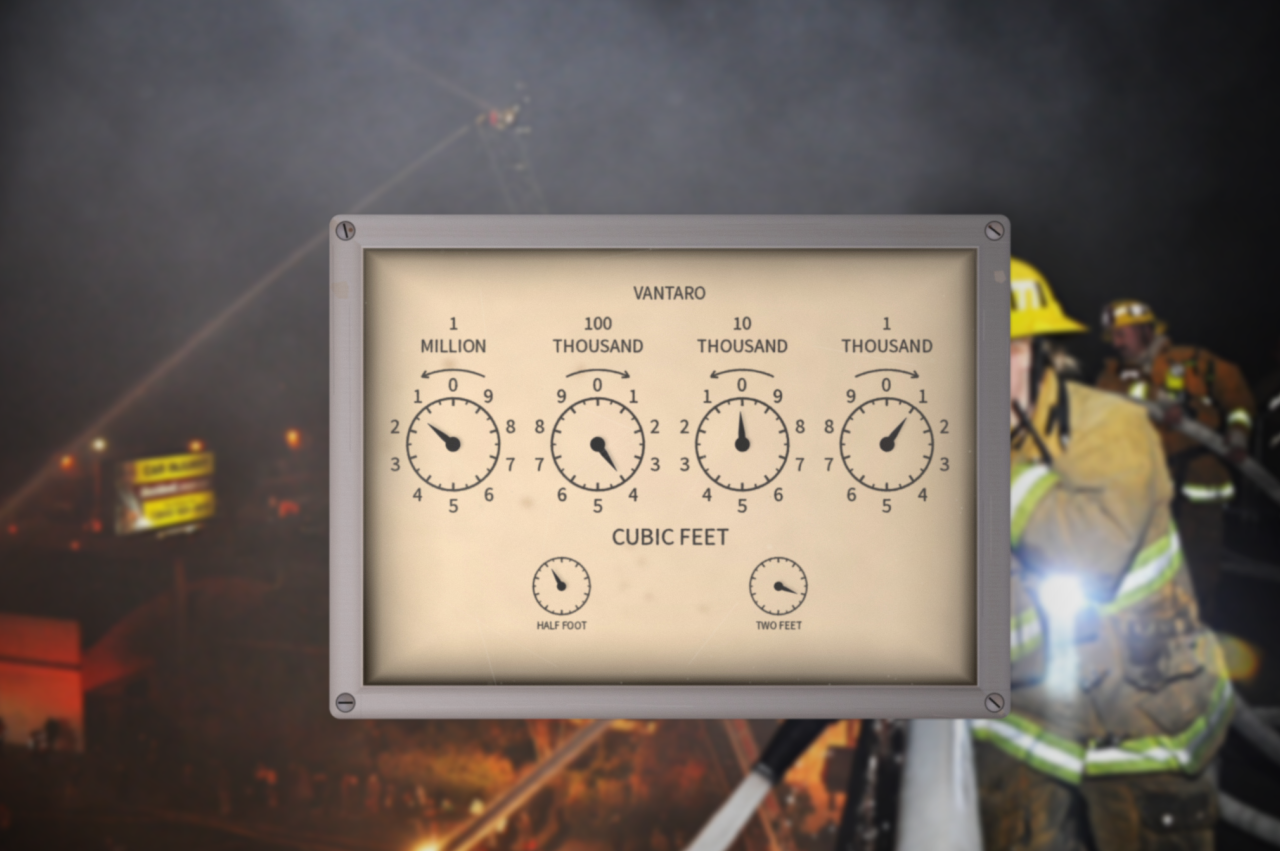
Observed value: 140100 ft³
